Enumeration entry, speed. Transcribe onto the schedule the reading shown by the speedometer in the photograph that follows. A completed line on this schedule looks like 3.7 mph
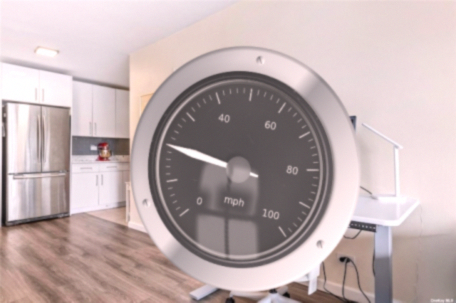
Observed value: 20 mph
